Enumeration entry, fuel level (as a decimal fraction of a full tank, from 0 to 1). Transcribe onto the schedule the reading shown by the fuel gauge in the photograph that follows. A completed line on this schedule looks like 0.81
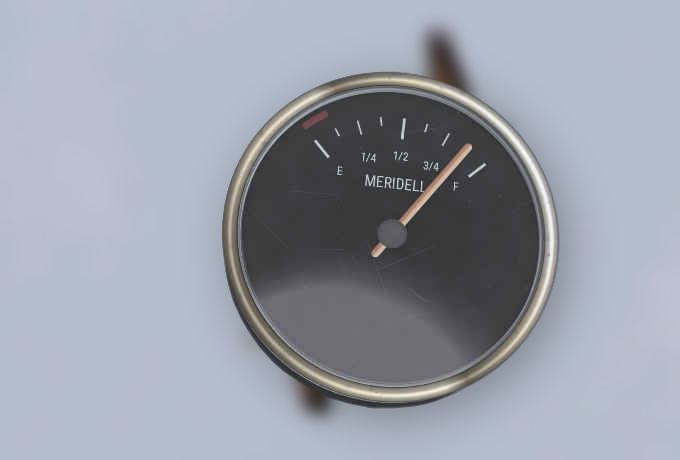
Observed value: 0.875
